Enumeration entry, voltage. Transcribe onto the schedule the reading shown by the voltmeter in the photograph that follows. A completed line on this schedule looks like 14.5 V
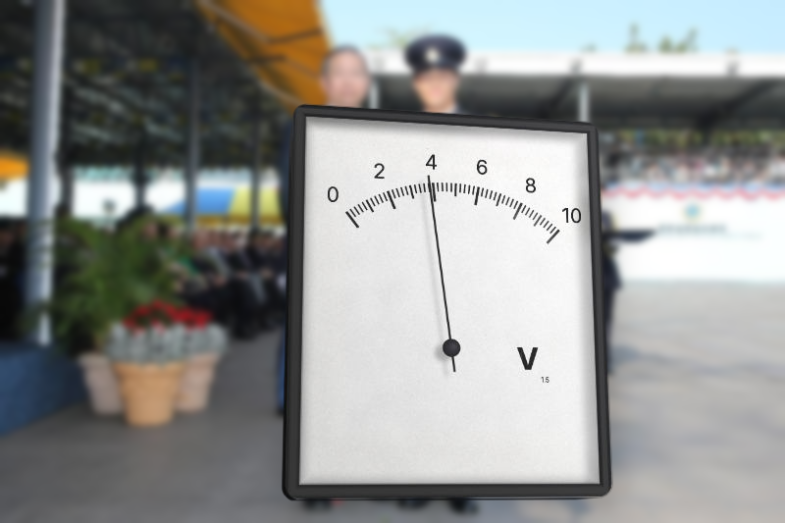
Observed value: 3.8 V
